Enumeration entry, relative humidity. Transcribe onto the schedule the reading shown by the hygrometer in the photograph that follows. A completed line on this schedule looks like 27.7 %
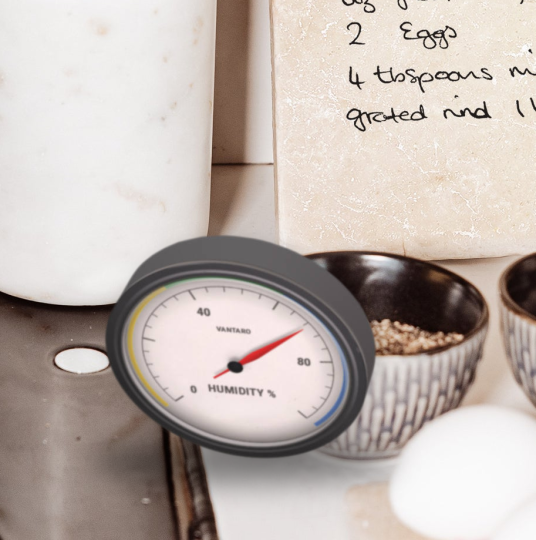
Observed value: 68 %
